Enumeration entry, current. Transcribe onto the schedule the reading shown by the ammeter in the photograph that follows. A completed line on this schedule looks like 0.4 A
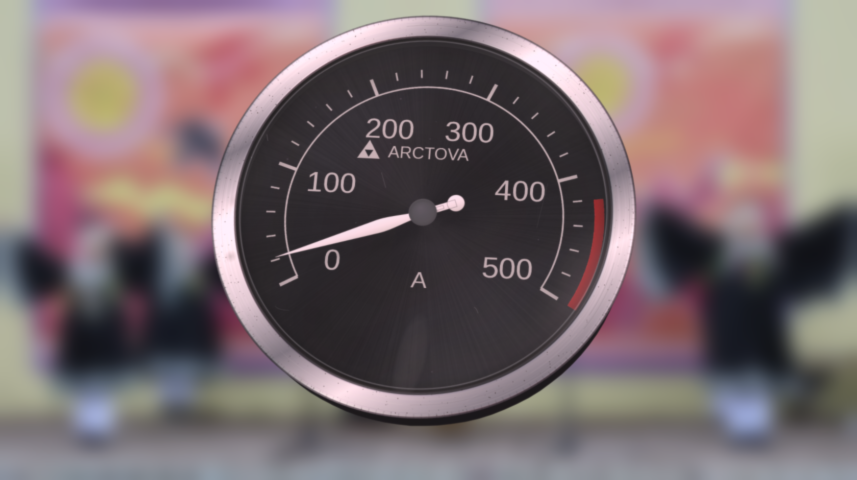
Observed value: 20 A
